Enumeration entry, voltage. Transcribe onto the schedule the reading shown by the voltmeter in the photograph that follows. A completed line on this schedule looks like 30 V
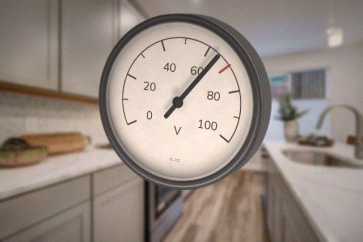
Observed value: 65 V
